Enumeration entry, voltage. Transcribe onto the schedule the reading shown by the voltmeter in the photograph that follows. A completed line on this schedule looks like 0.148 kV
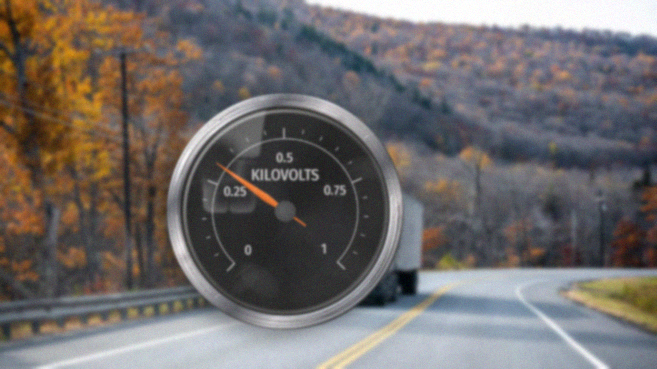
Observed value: 0.3 kV
